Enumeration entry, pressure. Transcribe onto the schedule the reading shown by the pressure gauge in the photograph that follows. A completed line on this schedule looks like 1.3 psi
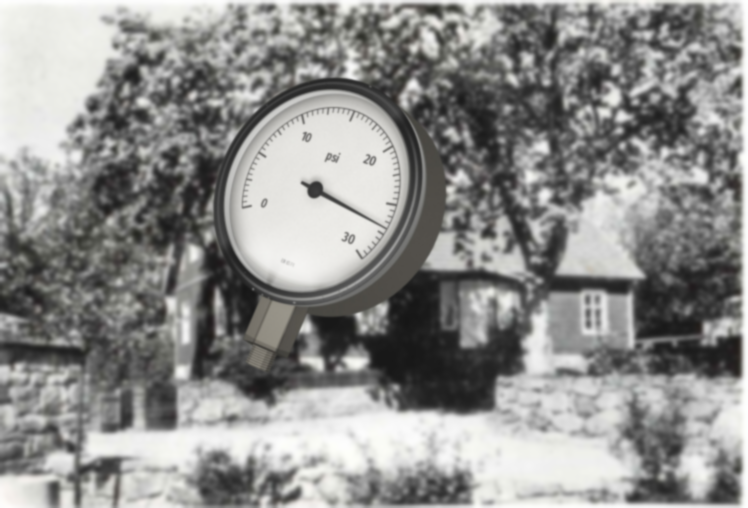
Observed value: 27 psi
